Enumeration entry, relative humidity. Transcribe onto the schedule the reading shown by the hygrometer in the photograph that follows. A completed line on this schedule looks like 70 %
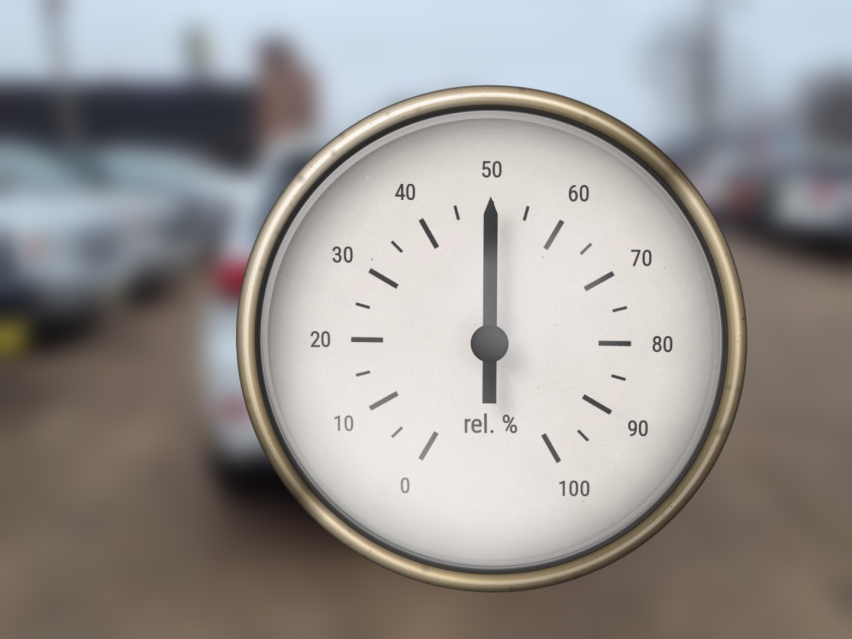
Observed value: 50 %
